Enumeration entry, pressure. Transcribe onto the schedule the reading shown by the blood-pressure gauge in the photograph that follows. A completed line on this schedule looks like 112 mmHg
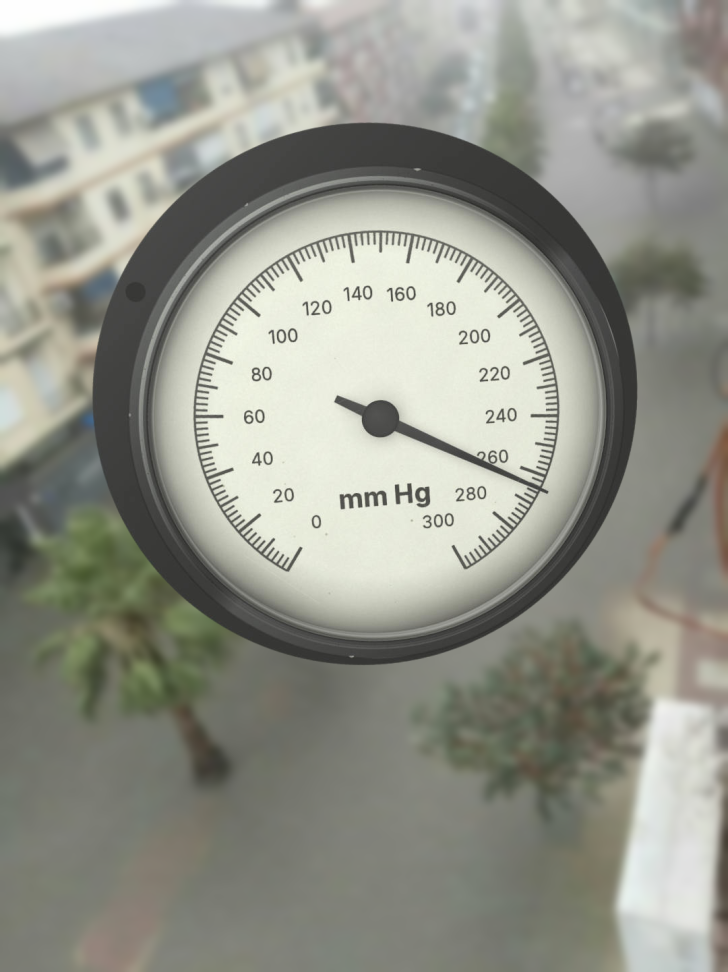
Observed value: 264 mmHg
